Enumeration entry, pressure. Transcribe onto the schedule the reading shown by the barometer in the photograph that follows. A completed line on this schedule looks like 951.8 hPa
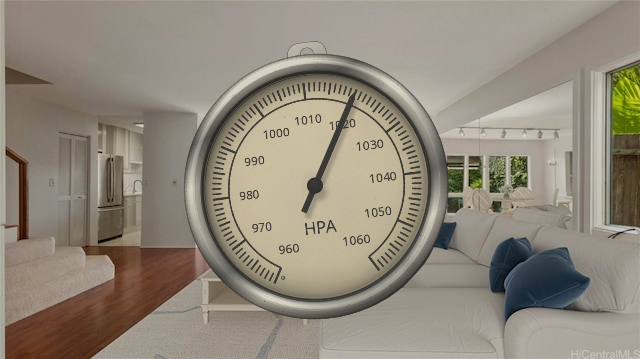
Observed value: 1020 hPa
